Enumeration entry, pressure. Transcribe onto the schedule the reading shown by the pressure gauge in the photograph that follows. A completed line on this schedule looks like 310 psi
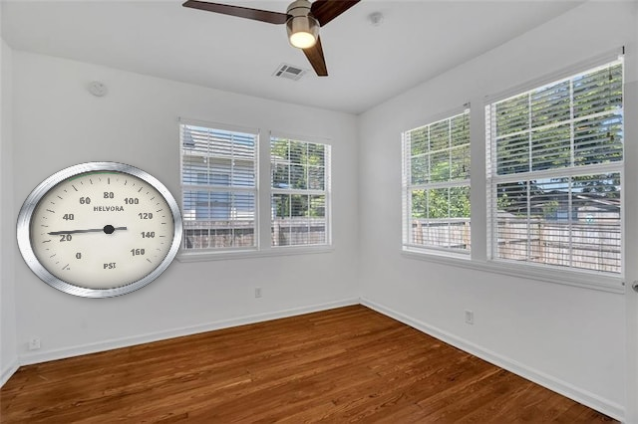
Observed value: 25 psi
